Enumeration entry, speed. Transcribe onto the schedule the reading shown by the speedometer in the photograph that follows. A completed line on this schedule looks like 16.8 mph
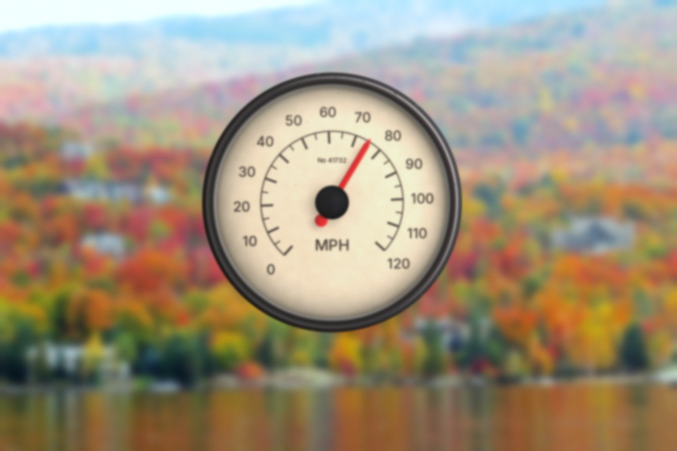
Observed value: 75 mph
